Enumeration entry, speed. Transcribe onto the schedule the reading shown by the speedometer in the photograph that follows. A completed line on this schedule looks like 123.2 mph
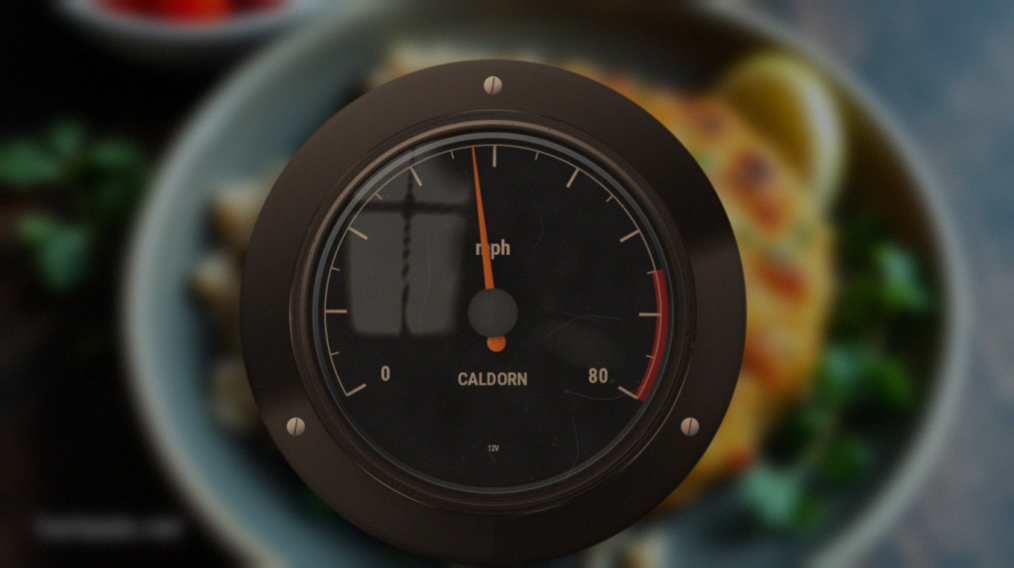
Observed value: 37.5 mph
